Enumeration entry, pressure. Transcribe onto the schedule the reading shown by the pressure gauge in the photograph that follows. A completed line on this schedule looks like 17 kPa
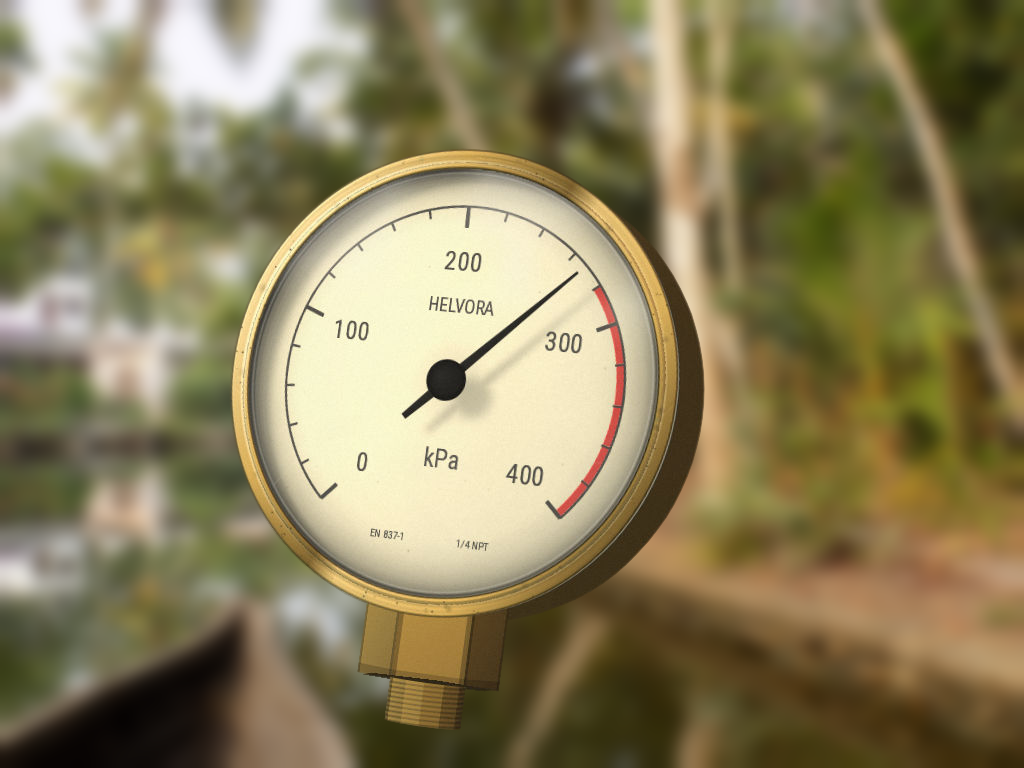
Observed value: 270 kPa
